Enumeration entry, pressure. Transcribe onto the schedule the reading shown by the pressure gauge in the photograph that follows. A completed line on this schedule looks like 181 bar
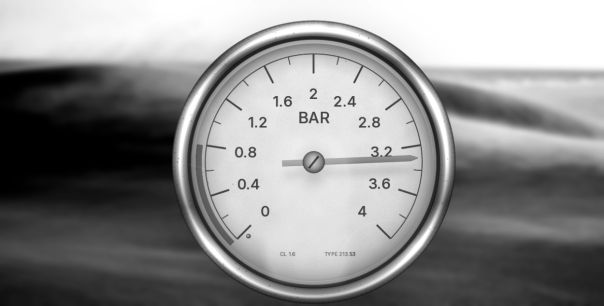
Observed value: 3.3 bar
